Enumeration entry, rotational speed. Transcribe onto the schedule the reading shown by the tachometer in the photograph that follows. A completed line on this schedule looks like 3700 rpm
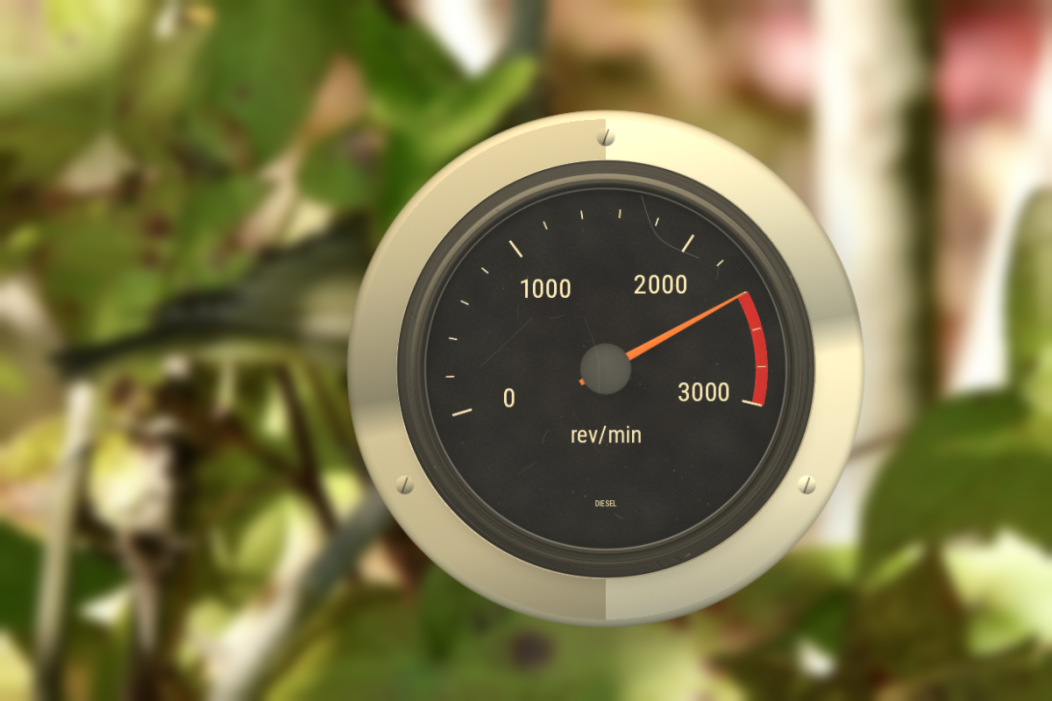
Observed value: 2400 rpm
